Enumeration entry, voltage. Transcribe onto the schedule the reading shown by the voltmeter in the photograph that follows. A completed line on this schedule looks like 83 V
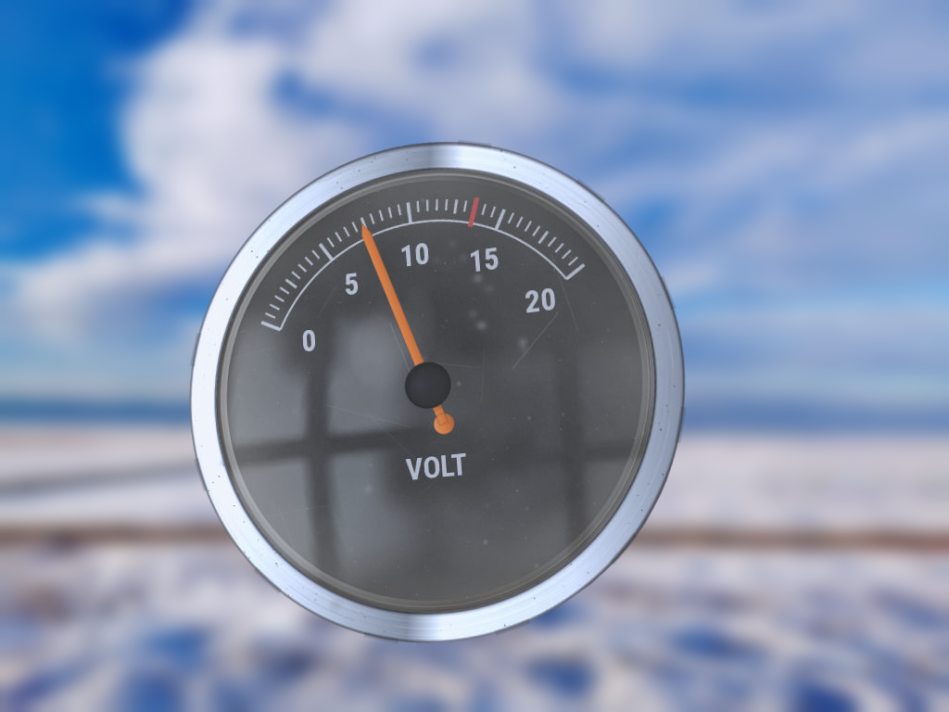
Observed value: 7.5 V
